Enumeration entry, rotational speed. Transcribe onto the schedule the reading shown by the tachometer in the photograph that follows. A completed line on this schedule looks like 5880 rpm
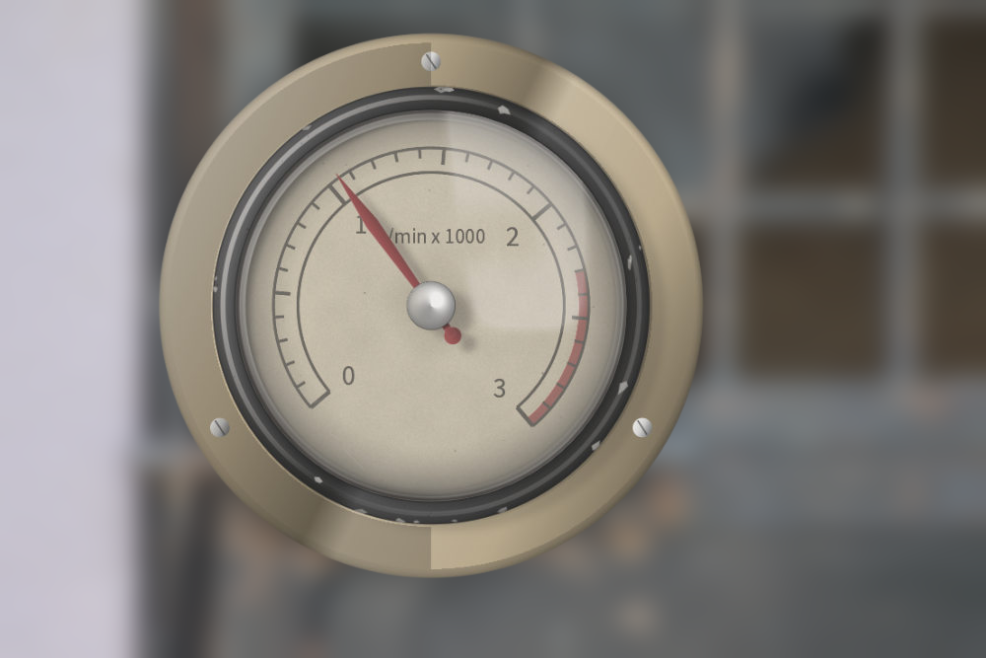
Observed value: 1050 rpm
